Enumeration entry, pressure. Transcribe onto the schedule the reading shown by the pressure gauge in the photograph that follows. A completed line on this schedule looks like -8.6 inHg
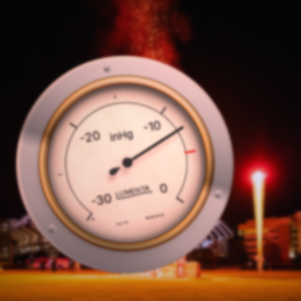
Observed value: -7.5 inHg
